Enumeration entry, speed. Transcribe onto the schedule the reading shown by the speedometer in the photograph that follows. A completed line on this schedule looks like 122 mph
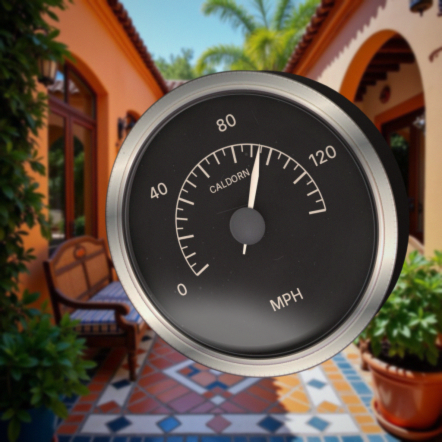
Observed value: 95 mph
